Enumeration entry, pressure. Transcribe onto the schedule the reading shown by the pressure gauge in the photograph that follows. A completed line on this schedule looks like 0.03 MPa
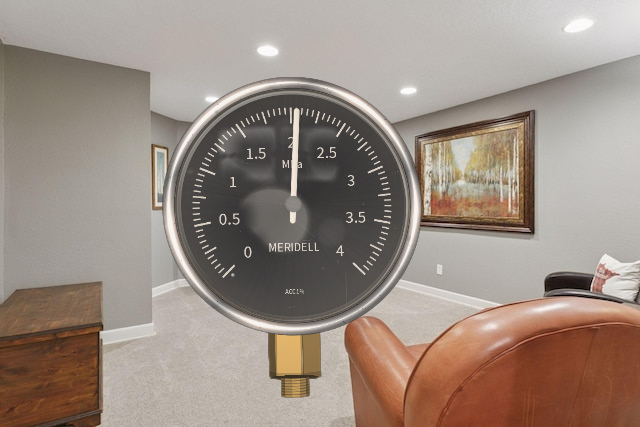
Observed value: 2.05 MPa
